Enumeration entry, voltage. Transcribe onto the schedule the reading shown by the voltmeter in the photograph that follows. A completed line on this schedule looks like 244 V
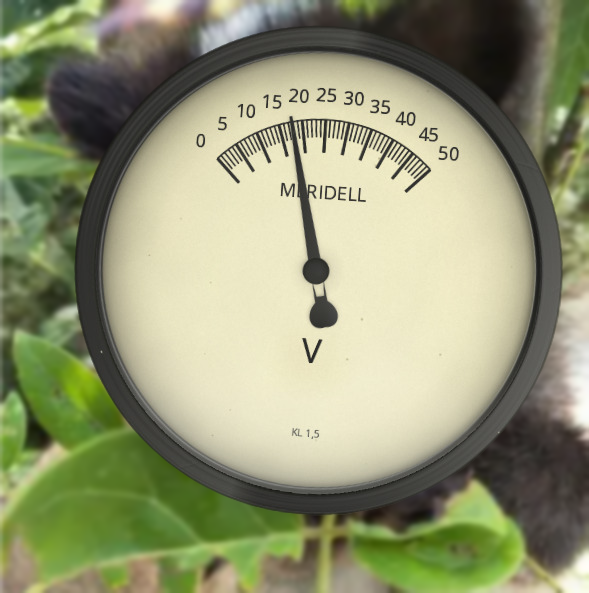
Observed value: 18 V
